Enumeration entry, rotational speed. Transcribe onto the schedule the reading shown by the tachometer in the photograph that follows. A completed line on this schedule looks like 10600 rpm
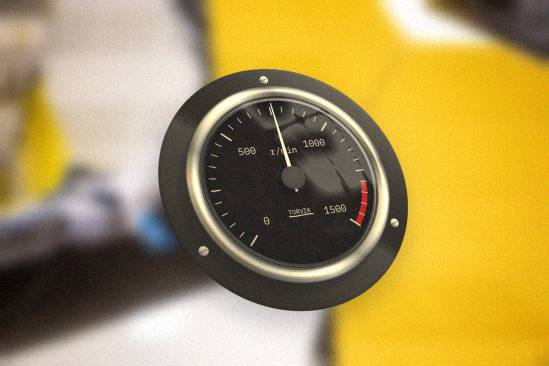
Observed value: 750 rpm
